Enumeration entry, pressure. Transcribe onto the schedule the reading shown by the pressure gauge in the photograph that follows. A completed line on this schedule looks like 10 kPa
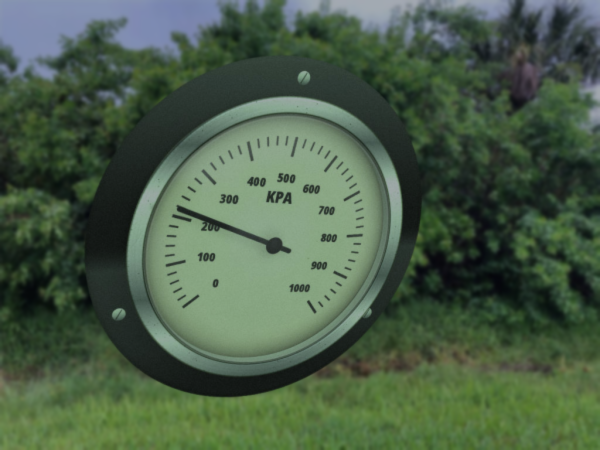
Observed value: 220 kPa
